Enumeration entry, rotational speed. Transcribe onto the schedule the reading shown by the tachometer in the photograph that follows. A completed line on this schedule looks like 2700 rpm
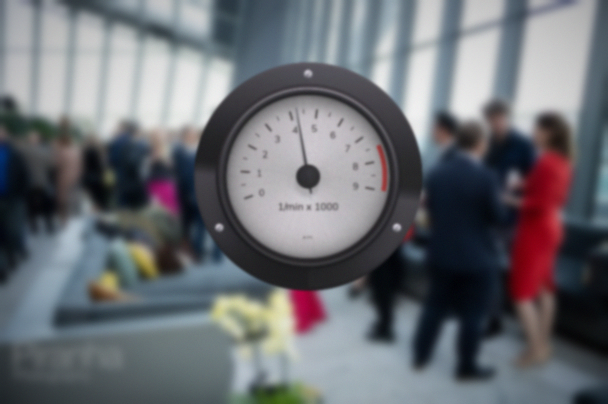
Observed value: 4250 rpm
